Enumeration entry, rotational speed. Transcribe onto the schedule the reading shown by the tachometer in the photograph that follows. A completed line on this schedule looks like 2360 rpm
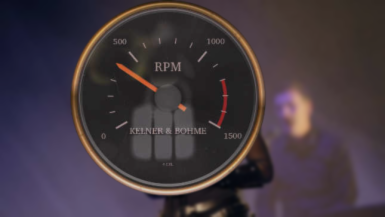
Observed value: 400 rpm
